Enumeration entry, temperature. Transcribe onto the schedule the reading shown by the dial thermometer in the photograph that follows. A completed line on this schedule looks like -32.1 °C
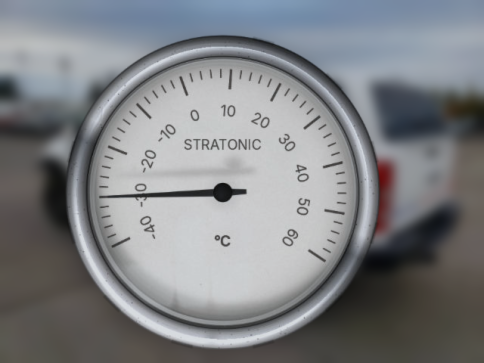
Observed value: -30 °C
